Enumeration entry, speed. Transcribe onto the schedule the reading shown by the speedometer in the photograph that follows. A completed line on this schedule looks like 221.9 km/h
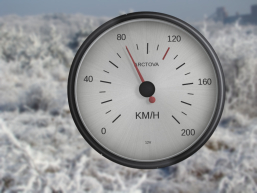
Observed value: 80 km/h
